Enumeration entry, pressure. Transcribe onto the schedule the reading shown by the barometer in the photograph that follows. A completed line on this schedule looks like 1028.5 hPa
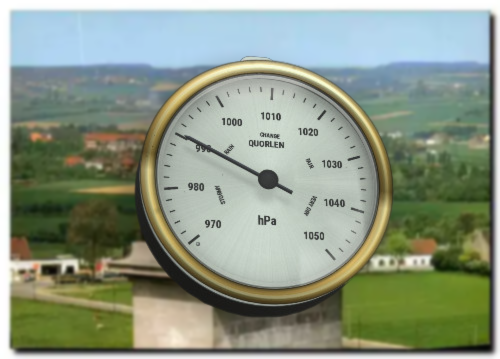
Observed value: 990 hPa
